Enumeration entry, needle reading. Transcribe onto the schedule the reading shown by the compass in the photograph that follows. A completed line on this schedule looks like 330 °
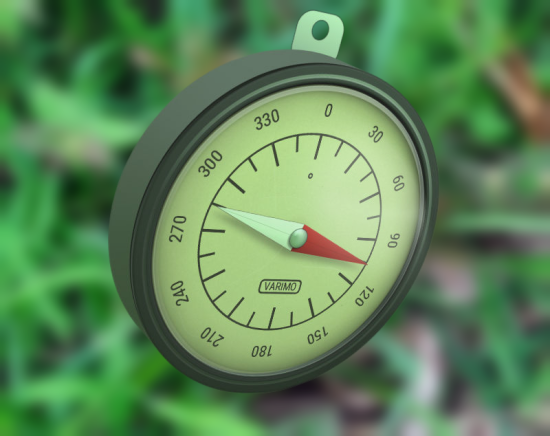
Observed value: 105 °
